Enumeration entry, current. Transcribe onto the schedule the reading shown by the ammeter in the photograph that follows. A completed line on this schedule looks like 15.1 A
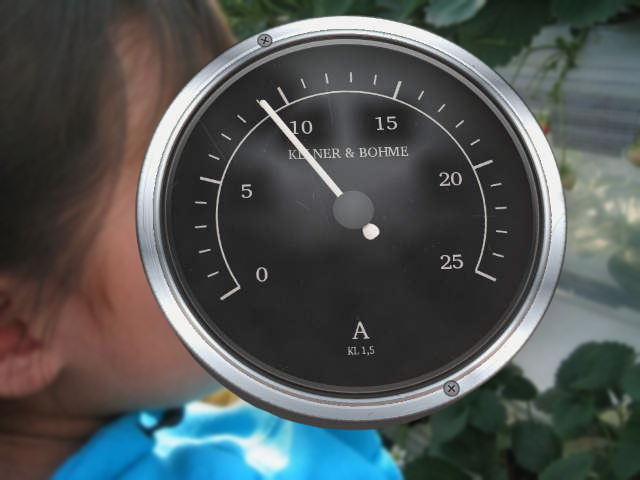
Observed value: 9 A
